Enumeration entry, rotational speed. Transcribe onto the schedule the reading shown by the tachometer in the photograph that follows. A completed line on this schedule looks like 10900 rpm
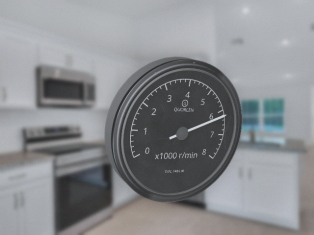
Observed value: 6200 rpm
